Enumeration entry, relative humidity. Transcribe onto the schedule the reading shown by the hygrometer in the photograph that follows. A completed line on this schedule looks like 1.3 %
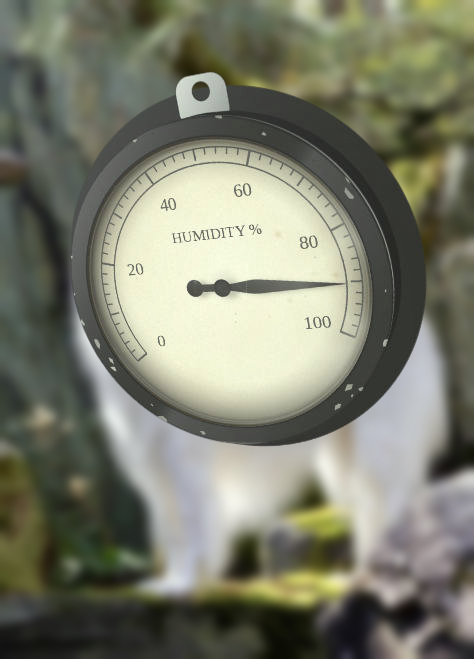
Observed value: 90 %
